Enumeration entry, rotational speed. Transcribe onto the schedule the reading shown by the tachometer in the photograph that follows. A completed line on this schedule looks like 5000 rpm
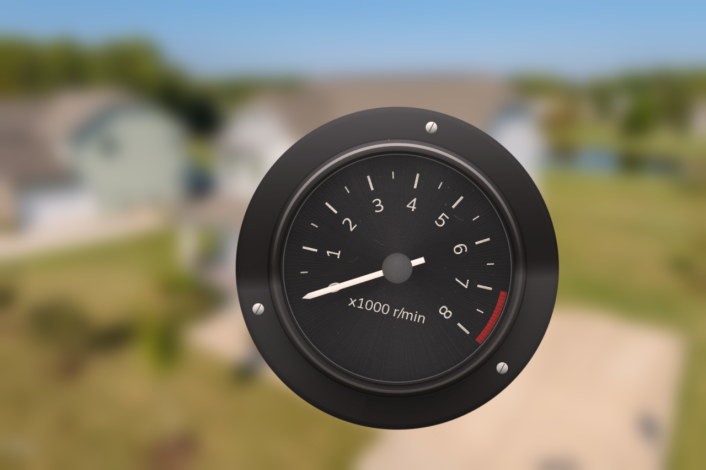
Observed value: 0 rpm
